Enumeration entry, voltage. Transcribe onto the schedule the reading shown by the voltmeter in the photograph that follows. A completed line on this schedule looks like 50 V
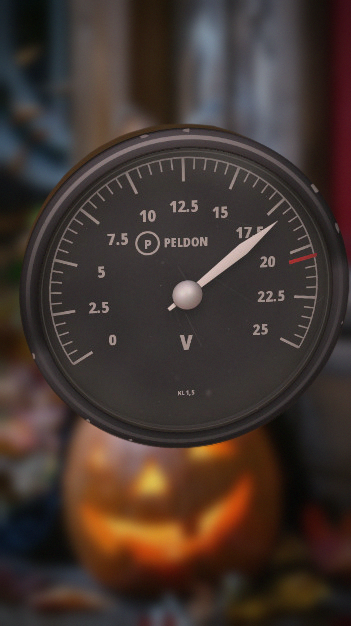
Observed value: 18 V
